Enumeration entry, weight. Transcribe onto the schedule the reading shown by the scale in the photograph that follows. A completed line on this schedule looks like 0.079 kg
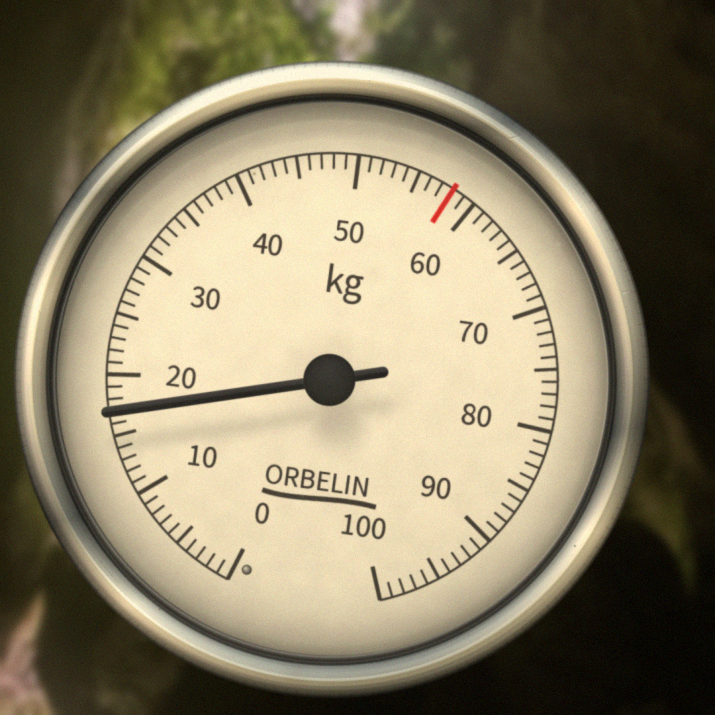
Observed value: 17 kg
